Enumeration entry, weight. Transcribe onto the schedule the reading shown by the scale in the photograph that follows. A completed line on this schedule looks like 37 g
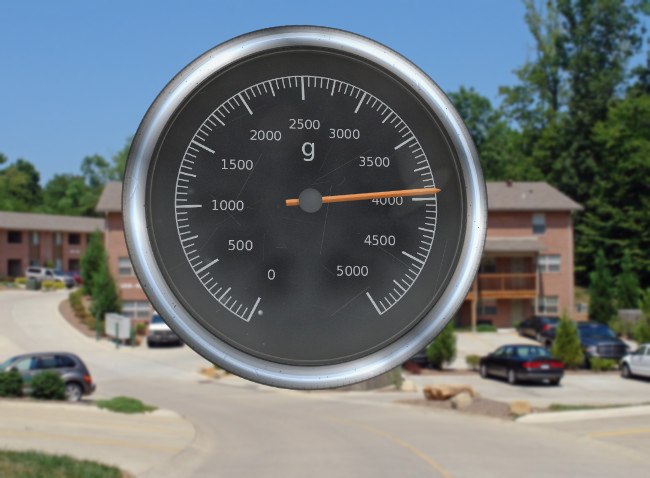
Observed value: 3950 g
